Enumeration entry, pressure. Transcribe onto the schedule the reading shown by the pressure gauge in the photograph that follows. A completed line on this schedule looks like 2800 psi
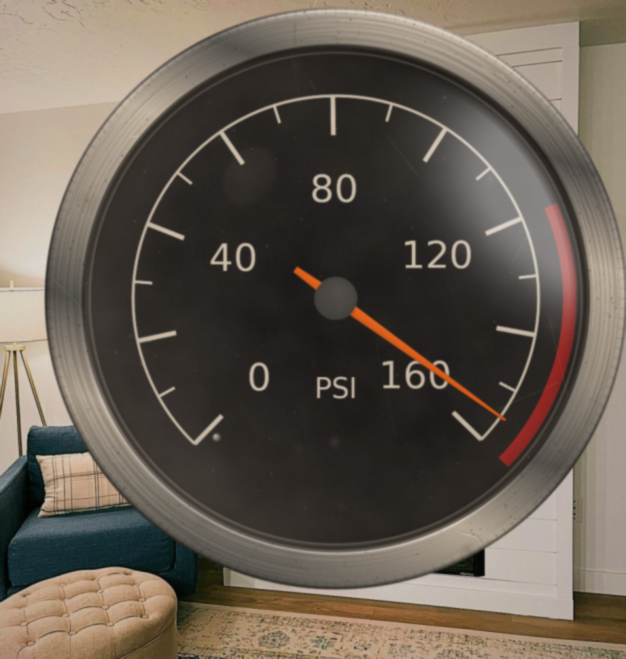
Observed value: 155 psi
